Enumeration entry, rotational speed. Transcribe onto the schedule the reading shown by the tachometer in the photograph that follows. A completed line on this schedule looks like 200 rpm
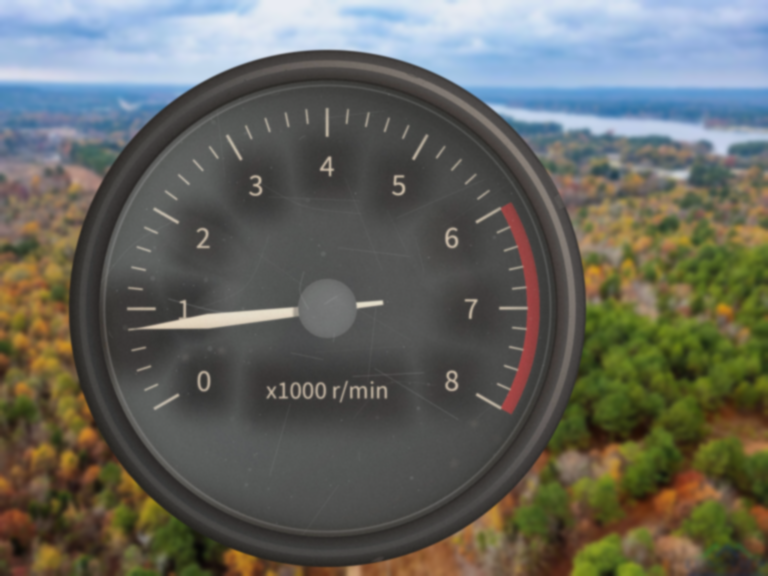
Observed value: 800 rpm
